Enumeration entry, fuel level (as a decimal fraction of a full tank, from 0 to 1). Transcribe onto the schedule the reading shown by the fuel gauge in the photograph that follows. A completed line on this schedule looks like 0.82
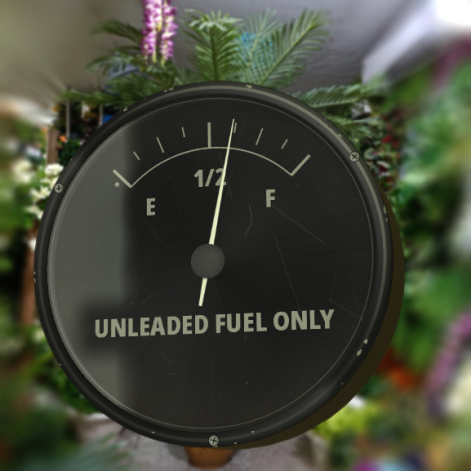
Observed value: 0.625
